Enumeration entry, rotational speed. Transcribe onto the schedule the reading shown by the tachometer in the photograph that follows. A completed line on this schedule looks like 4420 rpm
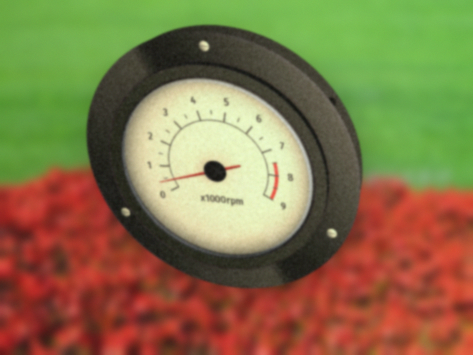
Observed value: 500 rpm
